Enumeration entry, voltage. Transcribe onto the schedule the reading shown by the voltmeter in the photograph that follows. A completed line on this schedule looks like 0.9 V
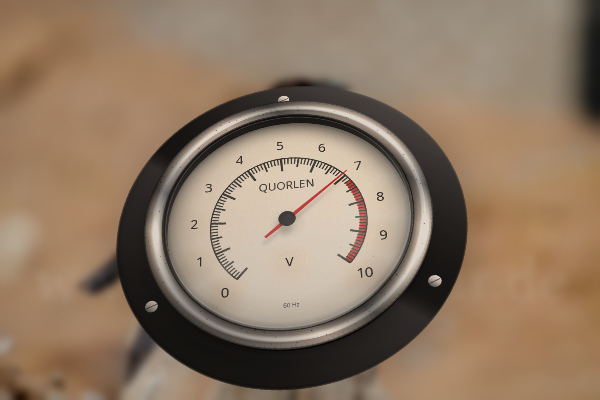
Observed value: 7 V
